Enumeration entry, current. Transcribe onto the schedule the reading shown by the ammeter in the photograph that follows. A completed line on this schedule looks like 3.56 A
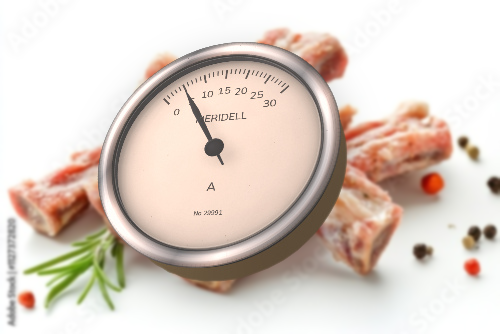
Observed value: 5 A
